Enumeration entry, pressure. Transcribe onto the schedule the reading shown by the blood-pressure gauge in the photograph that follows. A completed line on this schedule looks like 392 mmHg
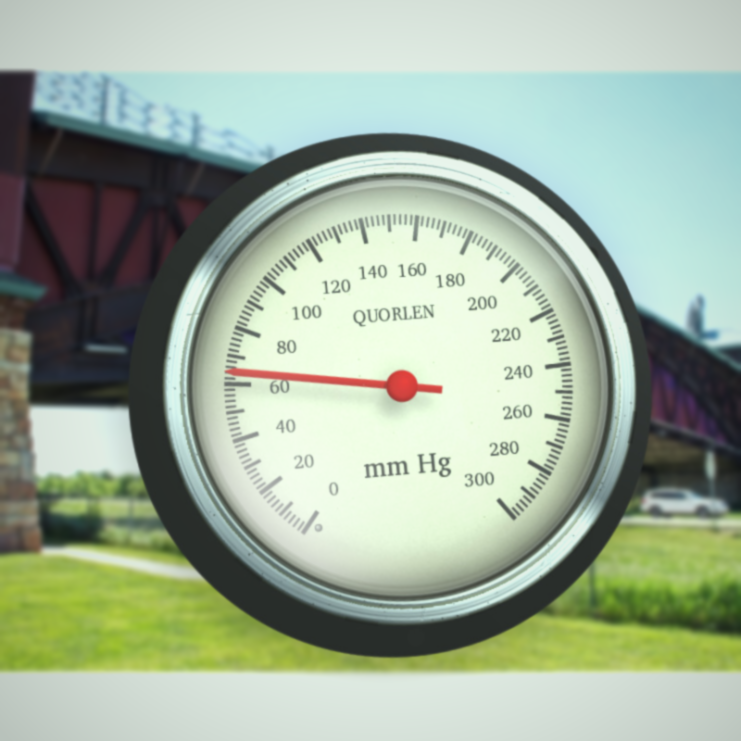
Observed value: 64 mmHg
